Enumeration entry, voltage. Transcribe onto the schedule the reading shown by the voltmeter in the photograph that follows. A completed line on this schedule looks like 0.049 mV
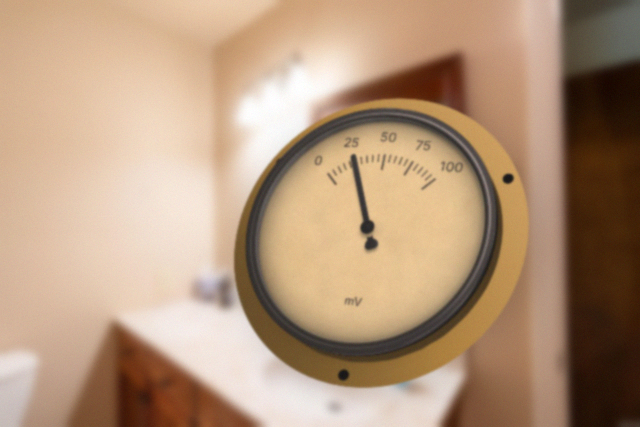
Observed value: 25 mV
